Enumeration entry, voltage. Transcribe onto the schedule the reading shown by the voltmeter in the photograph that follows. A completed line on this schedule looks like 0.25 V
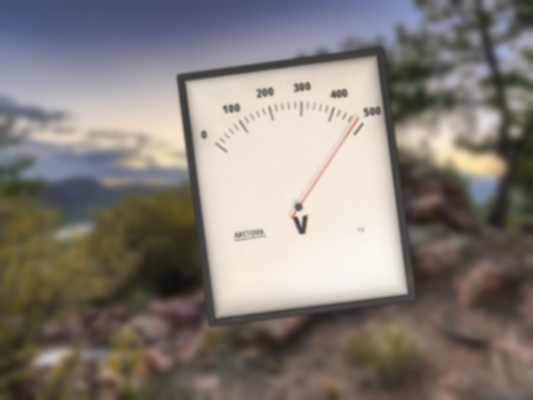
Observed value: 480 V
